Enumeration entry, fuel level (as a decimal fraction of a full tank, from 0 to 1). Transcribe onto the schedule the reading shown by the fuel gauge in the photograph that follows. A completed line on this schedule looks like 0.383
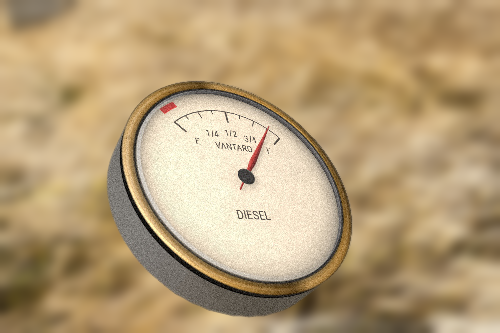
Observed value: 0.875
